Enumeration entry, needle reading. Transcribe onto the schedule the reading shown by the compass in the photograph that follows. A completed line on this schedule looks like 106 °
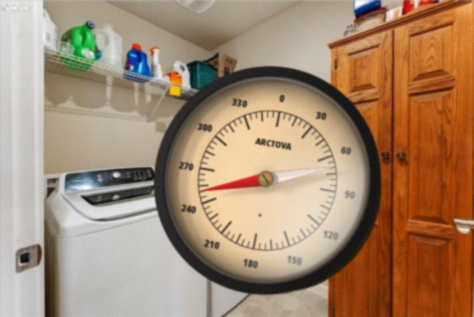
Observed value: 250 °
